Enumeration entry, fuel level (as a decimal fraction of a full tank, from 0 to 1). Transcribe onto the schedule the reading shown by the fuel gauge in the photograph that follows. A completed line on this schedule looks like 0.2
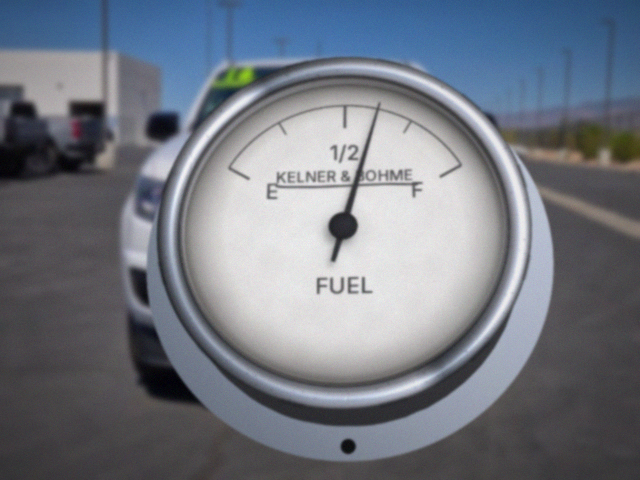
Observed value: 0.625
